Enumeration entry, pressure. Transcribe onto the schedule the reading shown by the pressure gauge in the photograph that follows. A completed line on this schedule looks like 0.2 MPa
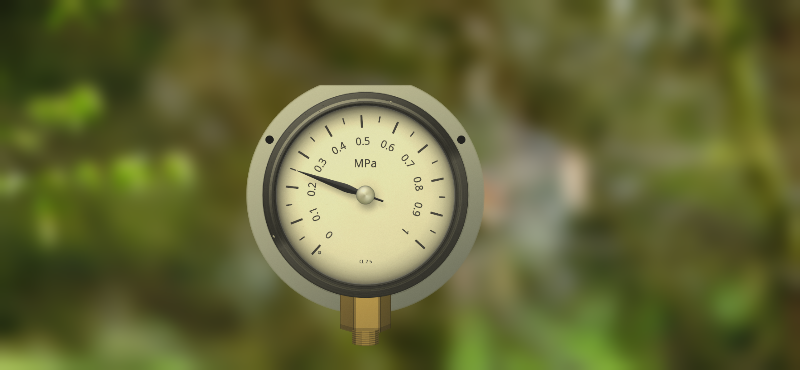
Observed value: 0.25 MPa
